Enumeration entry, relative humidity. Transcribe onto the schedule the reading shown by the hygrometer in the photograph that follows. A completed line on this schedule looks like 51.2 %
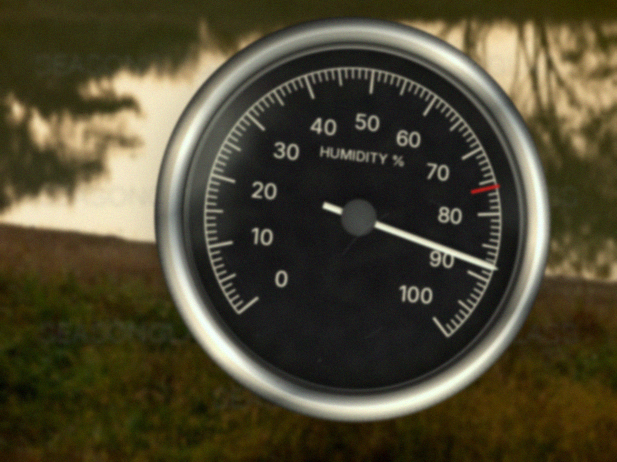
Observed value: 88 %
